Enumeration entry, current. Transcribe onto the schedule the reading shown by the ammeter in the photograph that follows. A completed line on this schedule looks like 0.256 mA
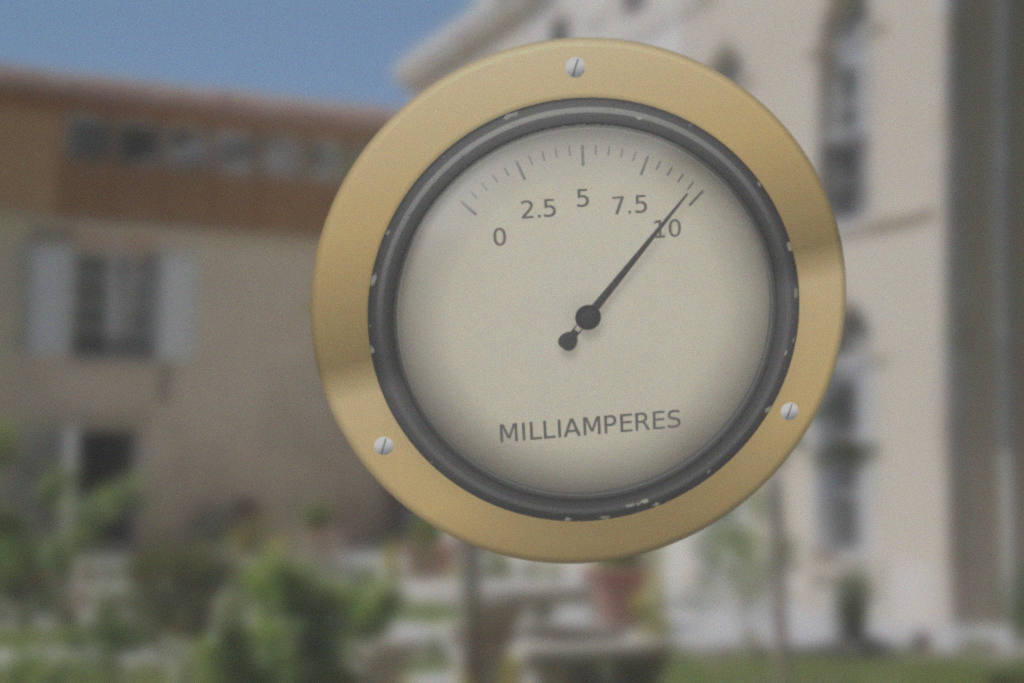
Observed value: 9.5 mA
